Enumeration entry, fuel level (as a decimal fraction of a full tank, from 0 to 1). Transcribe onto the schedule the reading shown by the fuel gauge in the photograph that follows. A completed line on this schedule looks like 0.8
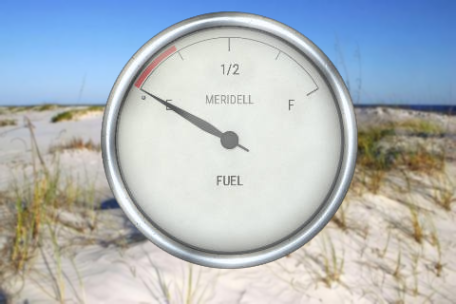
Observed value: 0
